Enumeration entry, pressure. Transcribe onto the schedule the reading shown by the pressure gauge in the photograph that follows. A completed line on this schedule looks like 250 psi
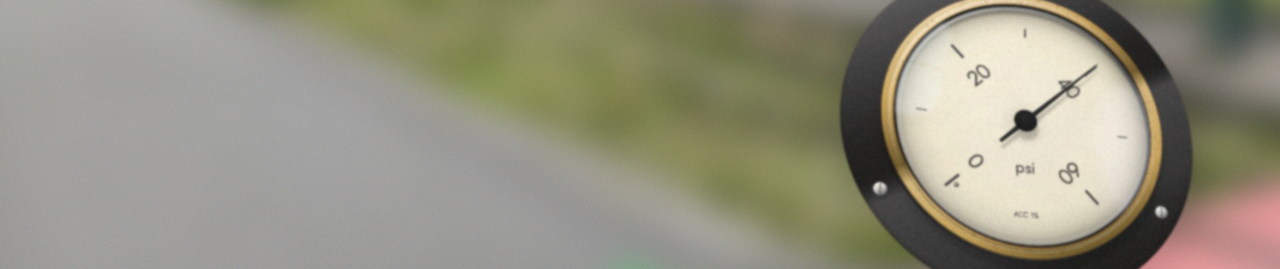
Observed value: 40 psi
